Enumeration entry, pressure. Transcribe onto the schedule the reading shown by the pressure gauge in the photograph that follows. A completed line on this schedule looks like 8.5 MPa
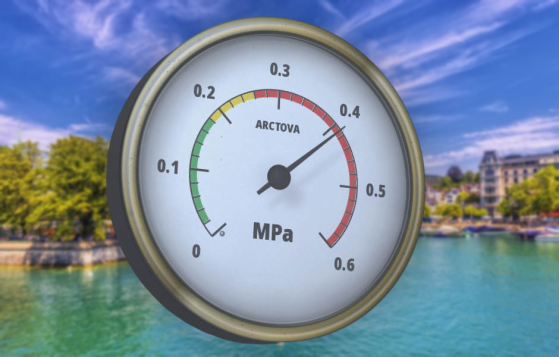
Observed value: 0.41 MPa
